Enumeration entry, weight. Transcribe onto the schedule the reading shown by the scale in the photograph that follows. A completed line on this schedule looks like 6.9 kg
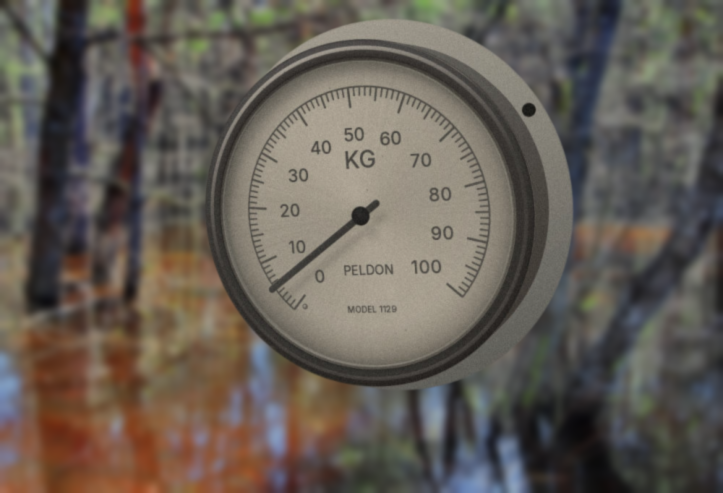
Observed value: 5 kg
